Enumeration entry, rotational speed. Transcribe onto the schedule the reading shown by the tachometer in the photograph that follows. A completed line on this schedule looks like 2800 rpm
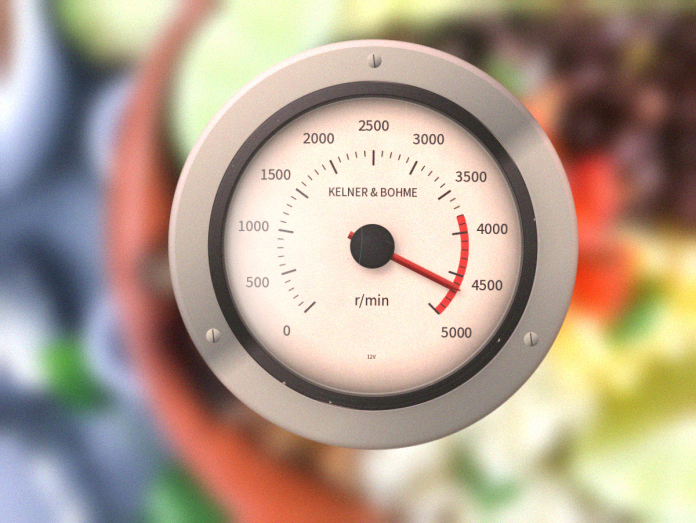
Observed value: 4650 rpm
